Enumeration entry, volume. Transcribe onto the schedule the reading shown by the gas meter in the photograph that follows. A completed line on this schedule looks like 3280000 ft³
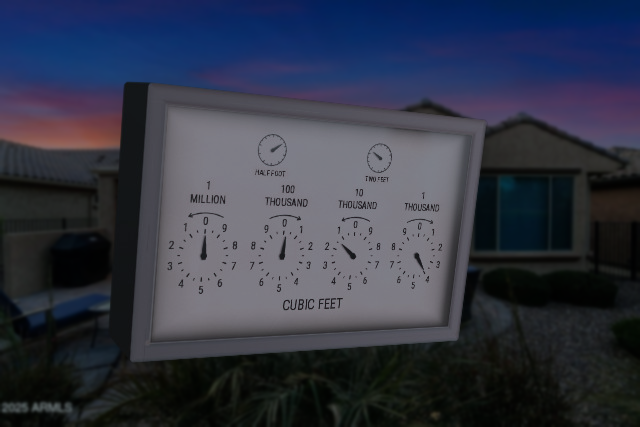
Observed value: 1400 ft³
